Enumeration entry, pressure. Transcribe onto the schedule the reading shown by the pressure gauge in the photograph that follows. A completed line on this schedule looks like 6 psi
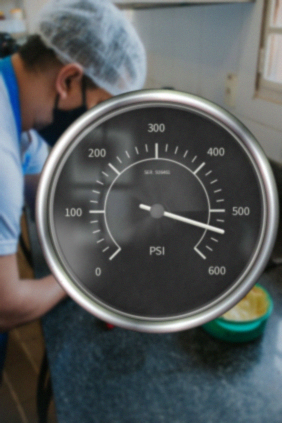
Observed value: 540 psi
